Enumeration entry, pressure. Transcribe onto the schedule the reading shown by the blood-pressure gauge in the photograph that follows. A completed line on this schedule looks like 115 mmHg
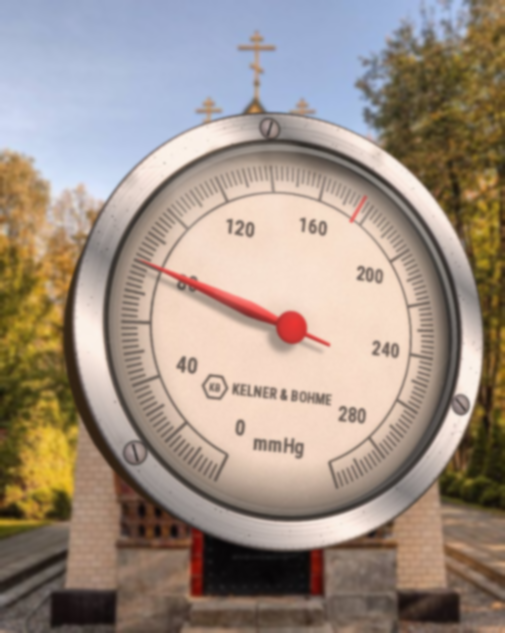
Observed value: 80 mmHg
